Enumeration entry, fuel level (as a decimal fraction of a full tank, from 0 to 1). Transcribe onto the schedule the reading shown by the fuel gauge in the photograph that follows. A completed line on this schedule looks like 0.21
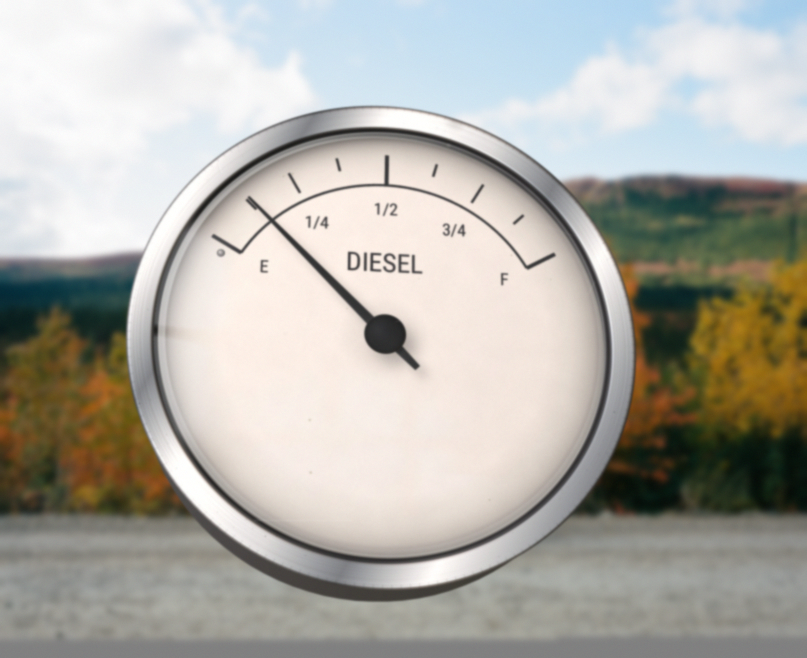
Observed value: 0.125
